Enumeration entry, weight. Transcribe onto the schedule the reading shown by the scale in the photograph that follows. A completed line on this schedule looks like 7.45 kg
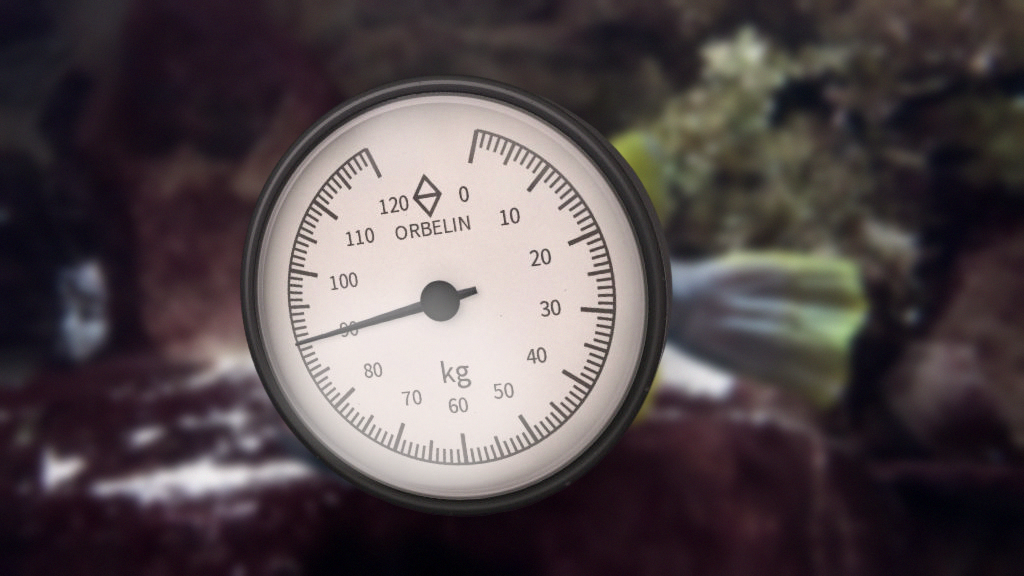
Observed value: 90 kg
